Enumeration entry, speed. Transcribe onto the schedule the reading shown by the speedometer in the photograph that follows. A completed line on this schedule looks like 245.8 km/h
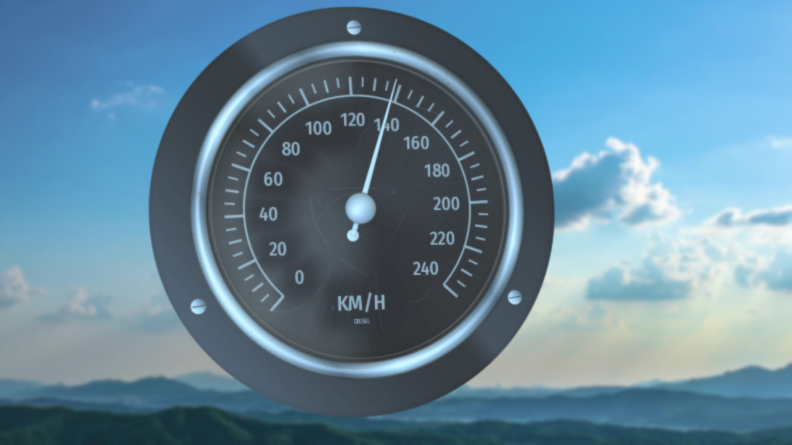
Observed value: 137.5 km/h
